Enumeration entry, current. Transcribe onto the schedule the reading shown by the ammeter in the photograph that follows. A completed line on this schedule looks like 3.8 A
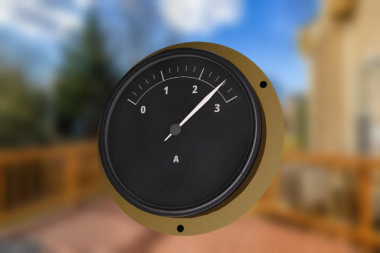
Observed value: 2.6 A
